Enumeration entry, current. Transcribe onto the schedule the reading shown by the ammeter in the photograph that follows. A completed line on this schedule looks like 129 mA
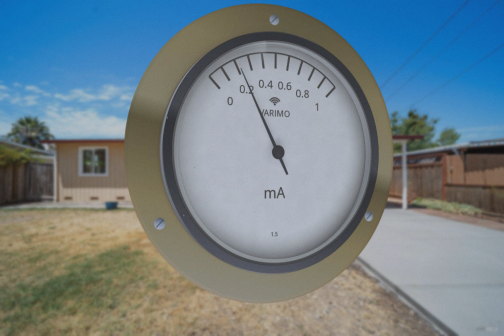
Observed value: 0.2 mA
